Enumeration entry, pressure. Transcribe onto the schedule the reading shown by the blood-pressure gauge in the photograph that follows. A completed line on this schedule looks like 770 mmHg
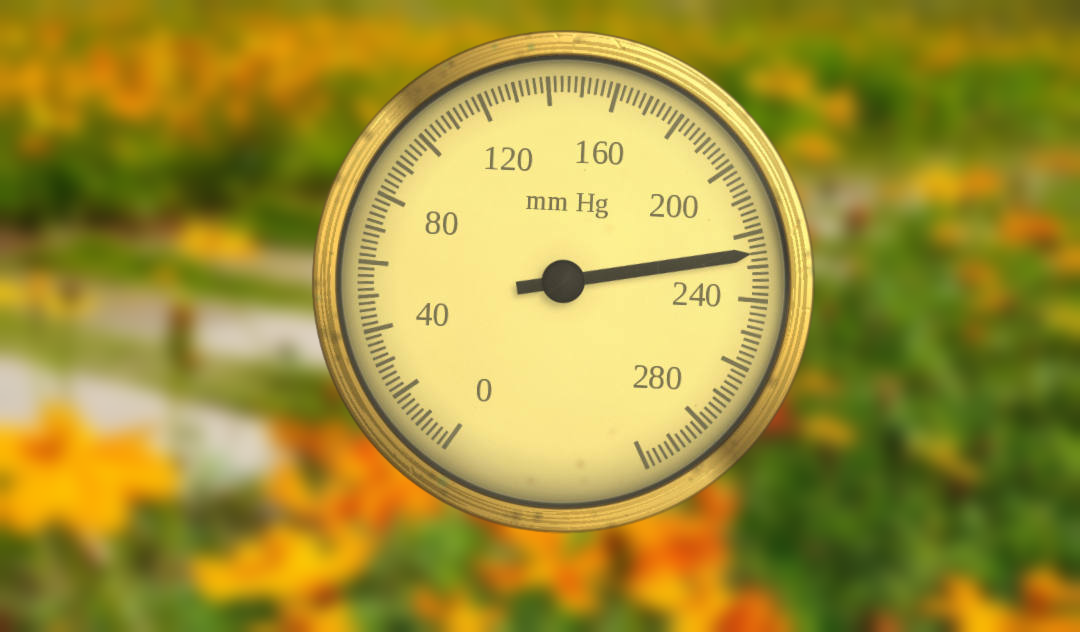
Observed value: 226 mmHg
